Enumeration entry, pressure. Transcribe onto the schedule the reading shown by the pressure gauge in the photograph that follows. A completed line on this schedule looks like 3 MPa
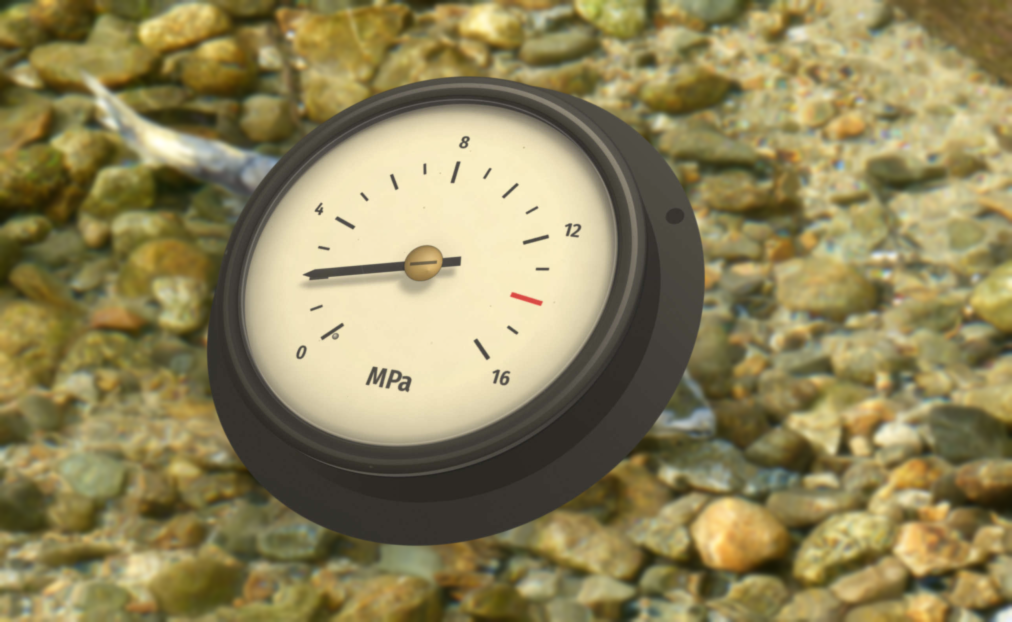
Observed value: 2 MPa
